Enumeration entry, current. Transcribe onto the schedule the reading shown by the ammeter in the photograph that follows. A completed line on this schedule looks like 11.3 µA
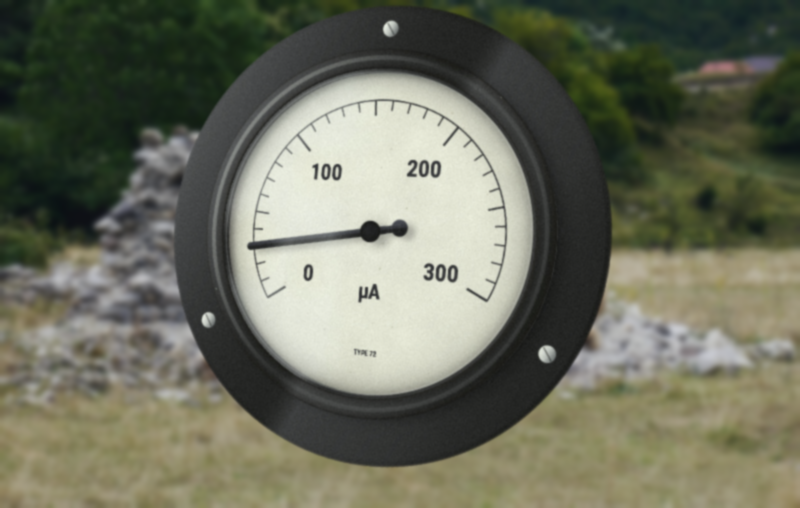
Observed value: 30 µA
